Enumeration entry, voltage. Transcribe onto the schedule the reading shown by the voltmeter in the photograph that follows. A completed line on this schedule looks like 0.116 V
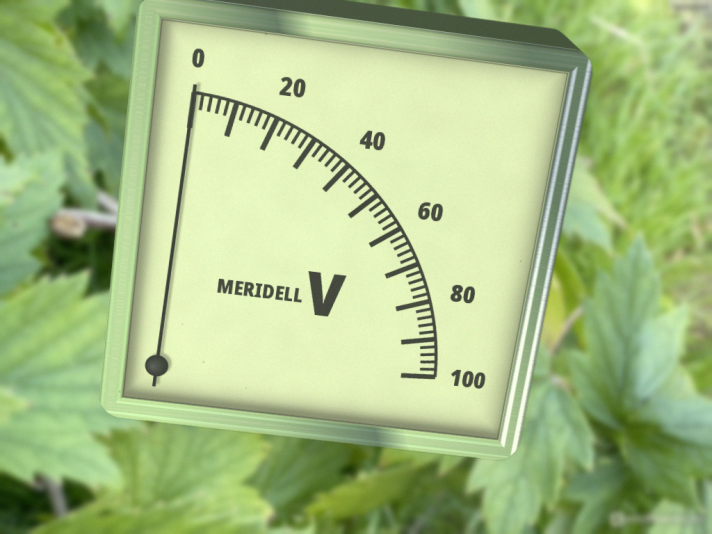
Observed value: 0 V
